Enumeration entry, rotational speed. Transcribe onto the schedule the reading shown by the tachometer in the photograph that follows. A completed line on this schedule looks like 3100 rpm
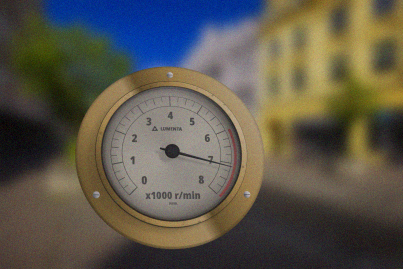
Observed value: 7125 rpm
